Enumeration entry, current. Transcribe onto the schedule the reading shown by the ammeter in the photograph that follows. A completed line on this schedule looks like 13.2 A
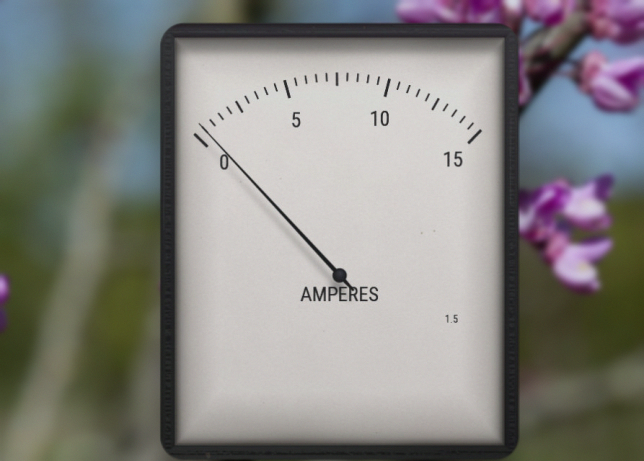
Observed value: 0.5 A
